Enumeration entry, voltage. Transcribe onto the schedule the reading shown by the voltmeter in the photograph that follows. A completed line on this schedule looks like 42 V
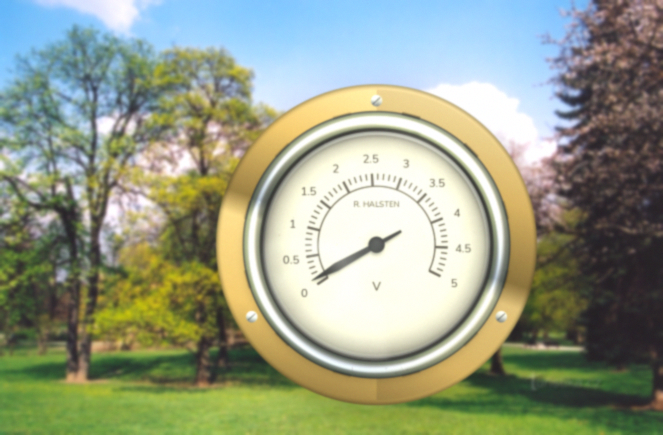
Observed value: 0.1 V
